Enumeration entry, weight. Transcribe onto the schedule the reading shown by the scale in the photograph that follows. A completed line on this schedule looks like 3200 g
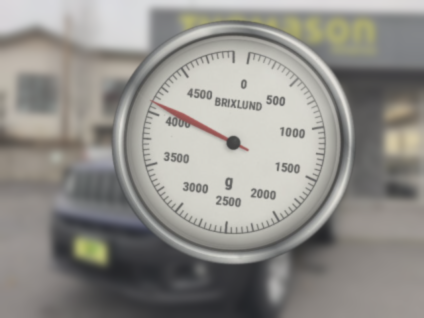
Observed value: 4100 g
